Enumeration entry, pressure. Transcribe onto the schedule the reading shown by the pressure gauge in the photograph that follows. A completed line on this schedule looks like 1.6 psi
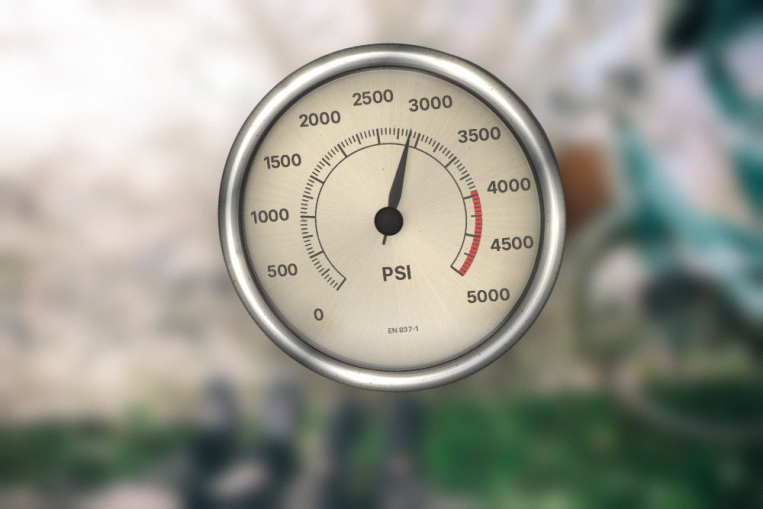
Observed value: 2900 psi
